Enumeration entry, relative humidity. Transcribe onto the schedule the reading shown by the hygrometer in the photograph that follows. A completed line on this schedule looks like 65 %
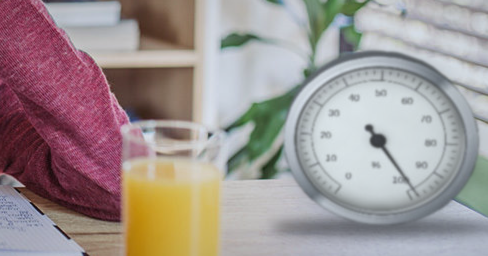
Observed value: 98 %
